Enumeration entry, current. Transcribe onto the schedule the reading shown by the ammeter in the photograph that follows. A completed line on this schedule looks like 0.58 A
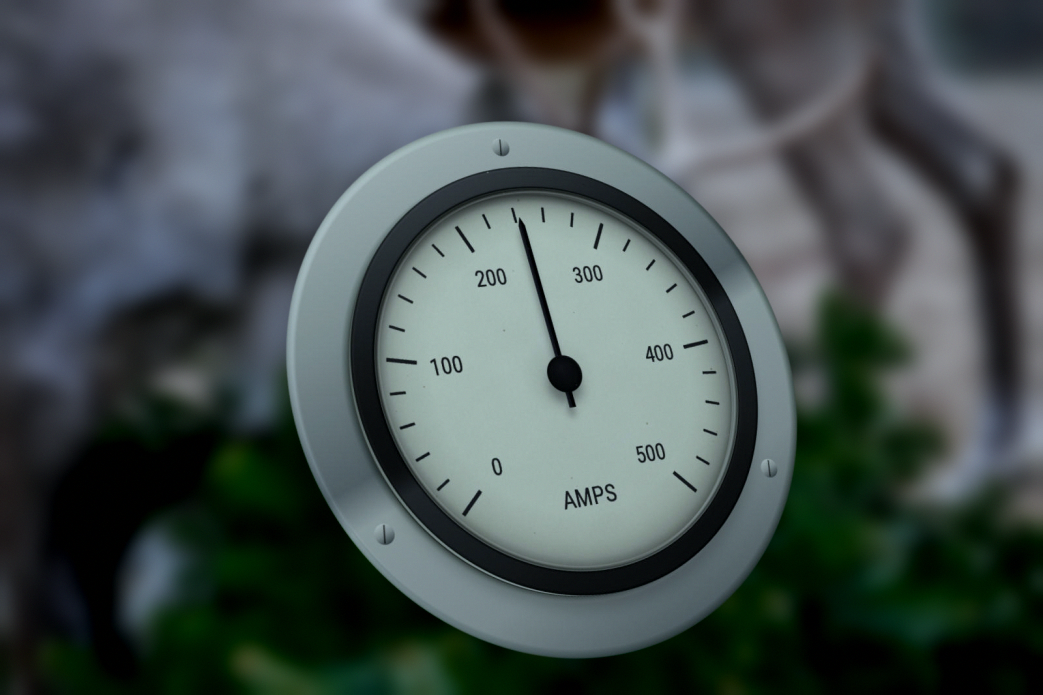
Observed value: 240 A
